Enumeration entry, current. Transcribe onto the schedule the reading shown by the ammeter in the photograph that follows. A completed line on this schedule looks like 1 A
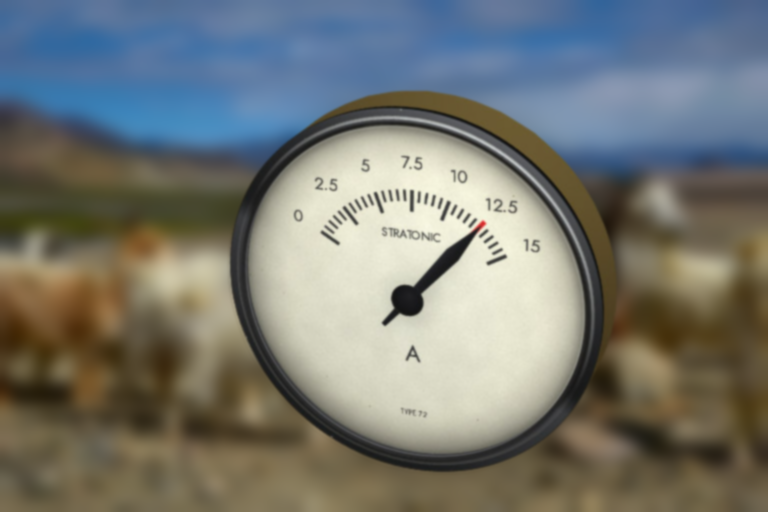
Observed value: 12.5 A
